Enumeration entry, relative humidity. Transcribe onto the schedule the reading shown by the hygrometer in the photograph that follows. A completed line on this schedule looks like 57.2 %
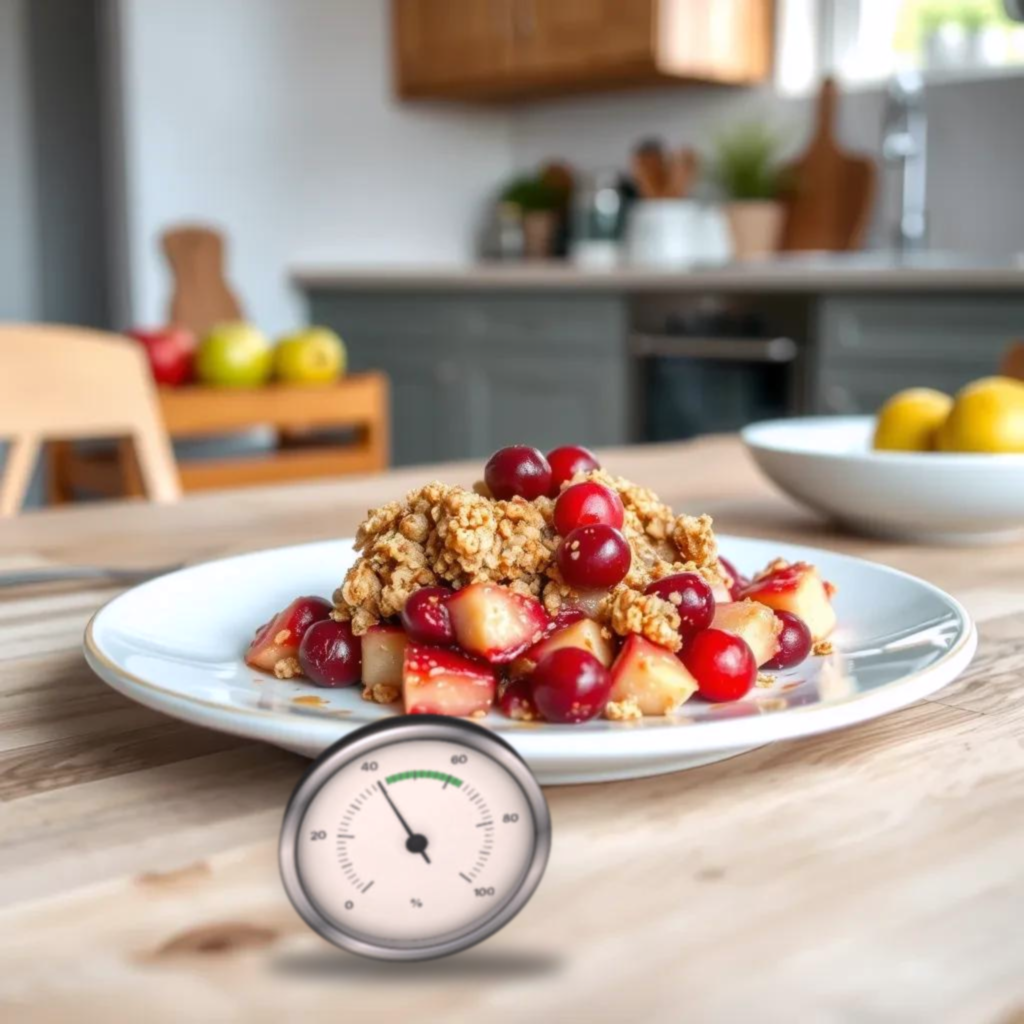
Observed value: 40 %
